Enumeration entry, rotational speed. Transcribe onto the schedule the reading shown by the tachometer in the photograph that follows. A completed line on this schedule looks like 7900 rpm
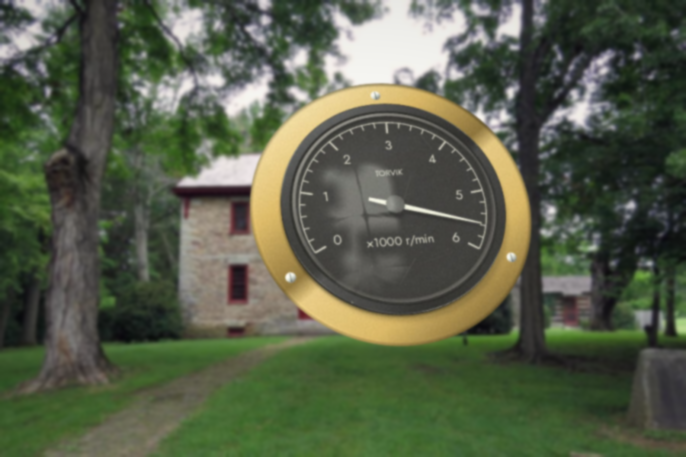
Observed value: 5600 rpm
